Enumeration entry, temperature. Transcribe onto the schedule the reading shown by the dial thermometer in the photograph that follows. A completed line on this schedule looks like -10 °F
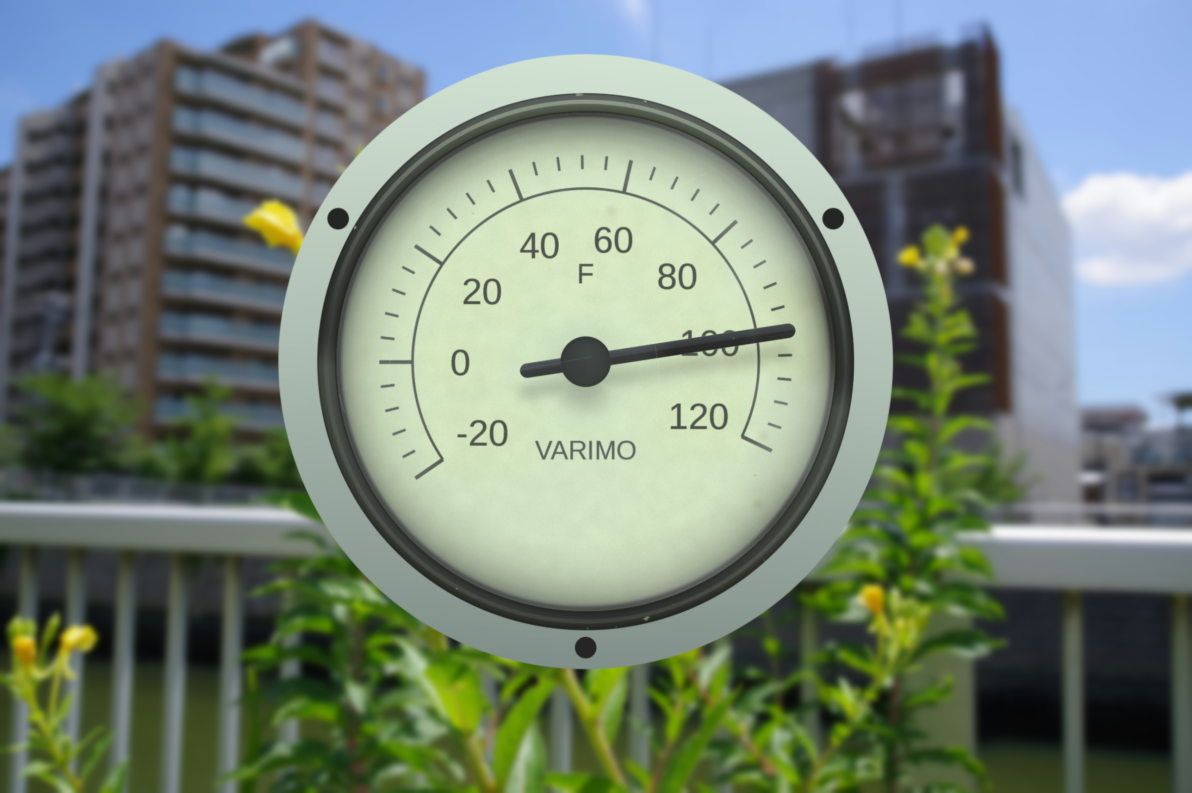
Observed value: 100 °F
